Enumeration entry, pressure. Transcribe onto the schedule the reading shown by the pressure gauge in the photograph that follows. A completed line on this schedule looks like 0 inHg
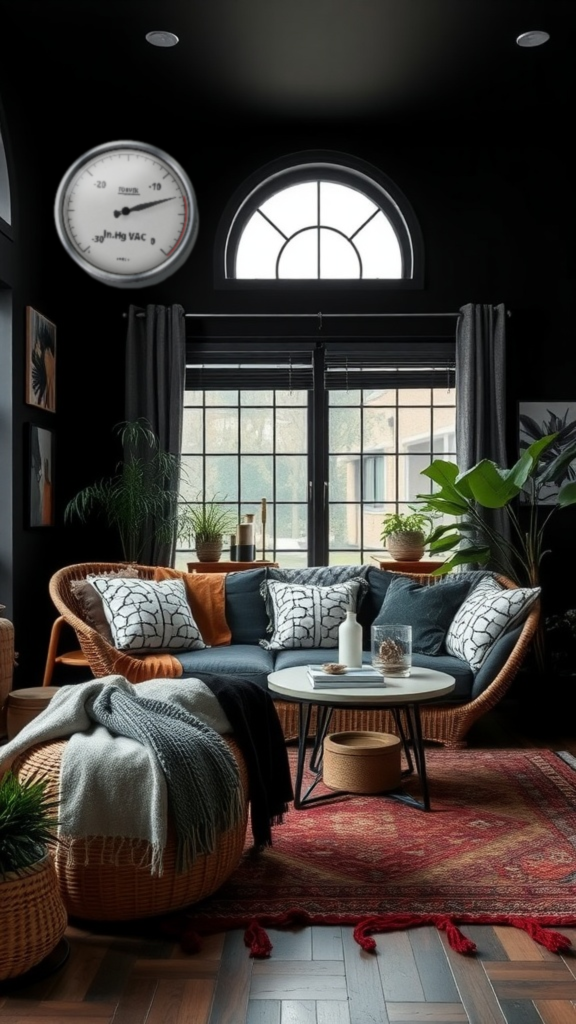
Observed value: -7 inHg
